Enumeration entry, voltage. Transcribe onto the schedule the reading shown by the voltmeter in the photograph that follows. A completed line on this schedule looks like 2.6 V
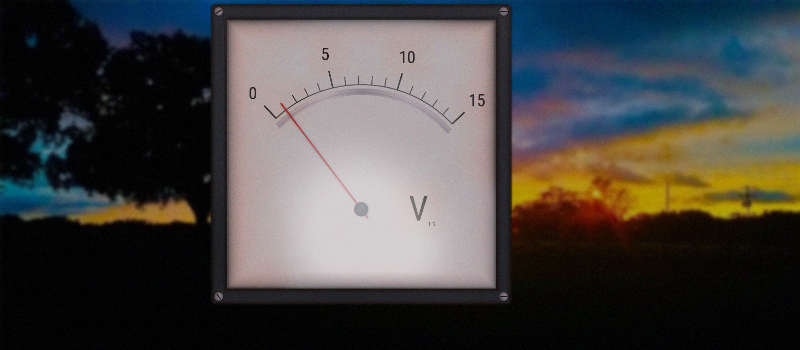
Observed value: 1 V
